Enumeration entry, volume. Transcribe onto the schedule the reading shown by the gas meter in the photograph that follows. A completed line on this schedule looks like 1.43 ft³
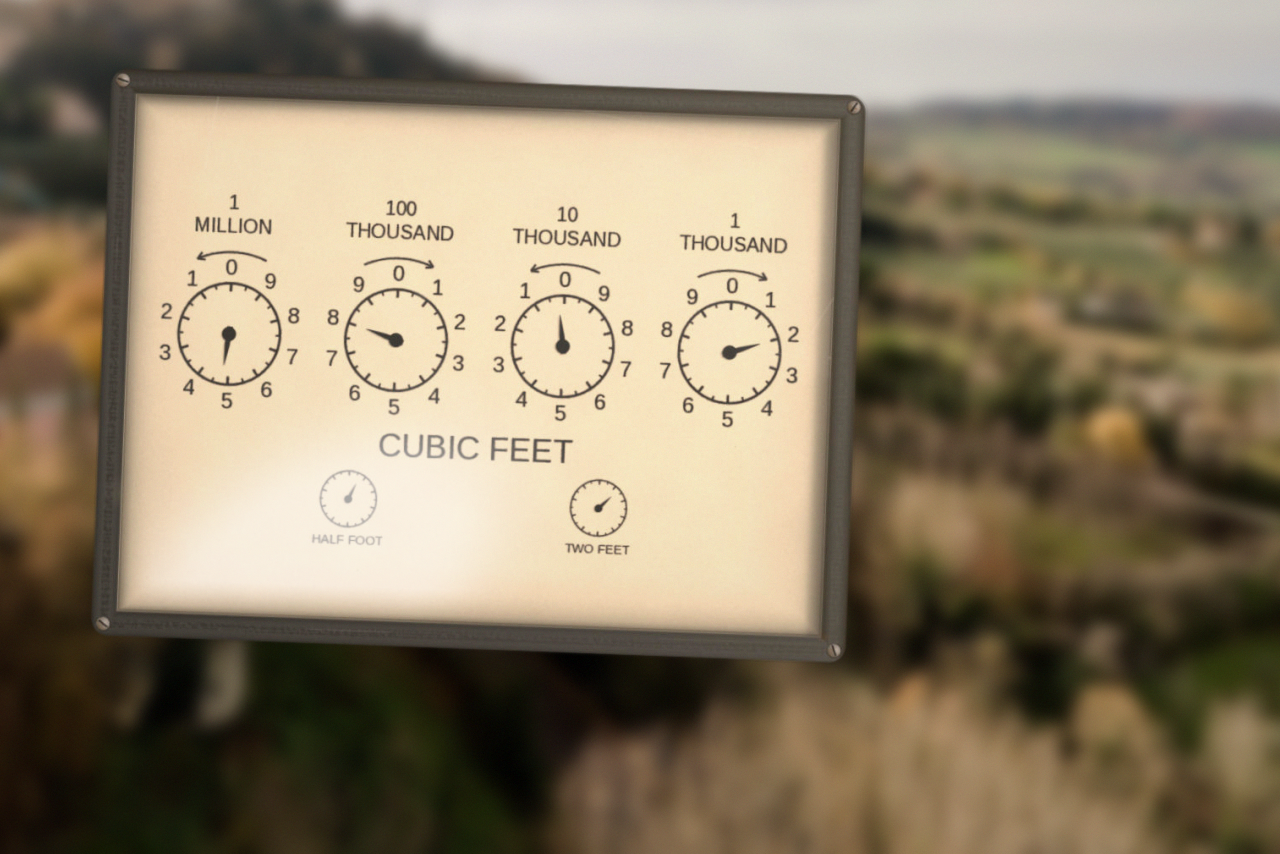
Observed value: 480200 ft³
